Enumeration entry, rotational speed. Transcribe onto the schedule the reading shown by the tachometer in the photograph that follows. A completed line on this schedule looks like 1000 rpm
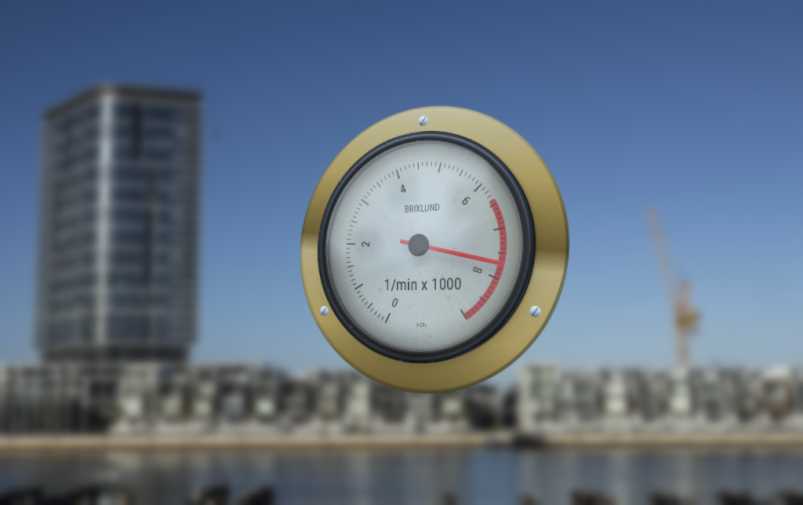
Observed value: 7700 rpm
